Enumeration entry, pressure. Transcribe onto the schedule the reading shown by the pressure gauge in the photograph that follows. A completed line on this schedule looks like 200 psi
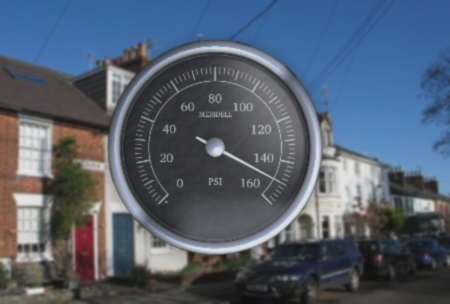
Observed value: 150 psi
